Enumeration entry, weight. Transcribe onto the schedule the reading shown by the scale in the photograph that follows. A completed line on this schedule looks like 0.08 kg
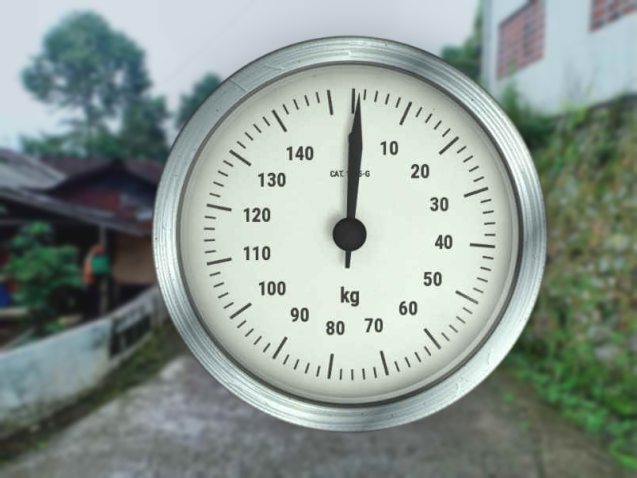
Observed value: 1 kg
